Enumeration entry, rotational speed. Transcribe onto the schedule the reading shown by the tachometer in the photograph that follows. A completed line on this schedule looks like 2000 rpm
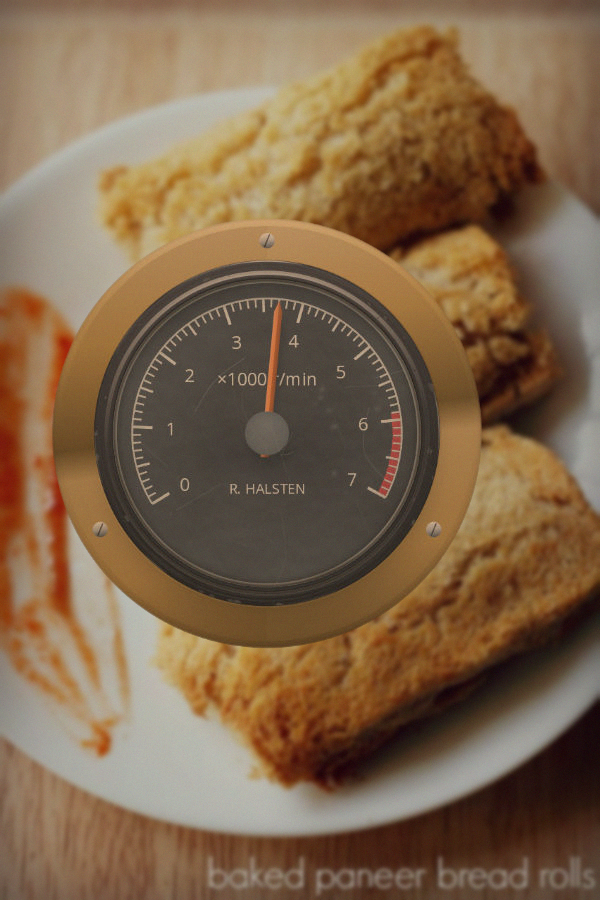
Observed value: 3700 rpm
